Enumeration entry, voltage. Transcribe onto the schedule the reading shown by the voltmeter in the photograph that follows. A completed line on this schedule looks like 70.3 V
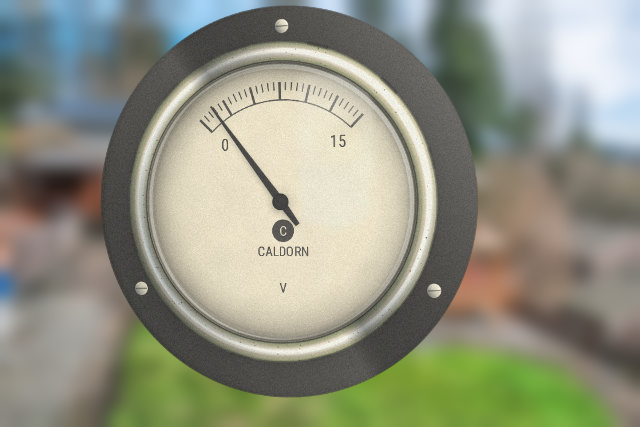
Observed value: 1.5 V
